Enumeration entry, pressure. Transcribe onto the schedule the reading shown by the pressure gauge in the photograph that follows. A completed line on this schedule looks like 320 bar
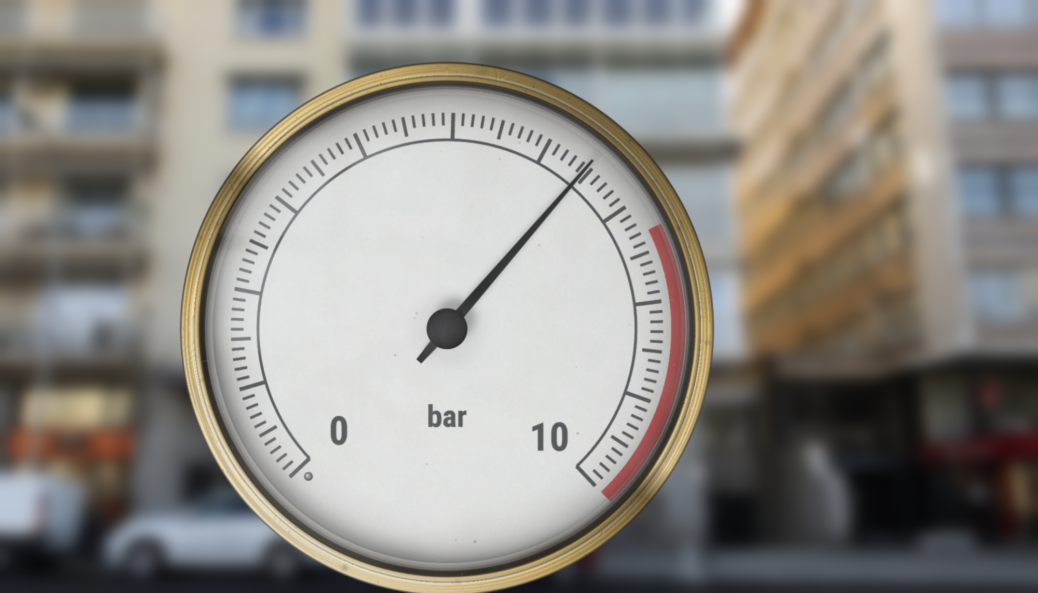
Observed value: 6.45 bar
